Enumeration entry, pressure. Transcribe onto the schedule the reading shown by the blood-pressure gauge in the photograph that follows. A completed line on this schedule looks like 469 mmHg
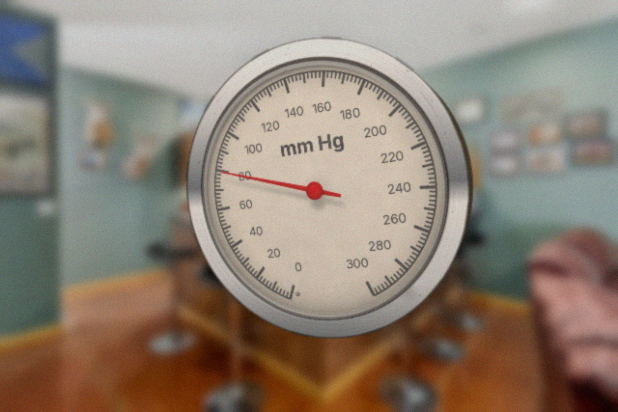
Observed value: 80 mmHg
